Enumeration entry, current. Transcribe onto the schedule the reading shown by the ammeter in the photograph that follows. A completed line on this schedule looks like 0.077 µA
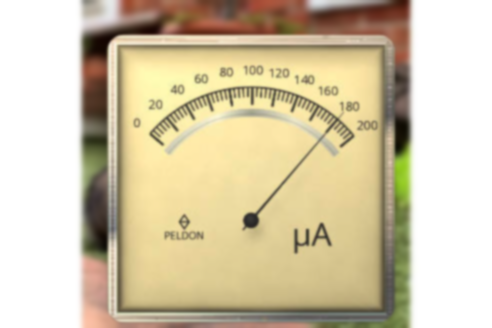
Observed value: 180 µA
